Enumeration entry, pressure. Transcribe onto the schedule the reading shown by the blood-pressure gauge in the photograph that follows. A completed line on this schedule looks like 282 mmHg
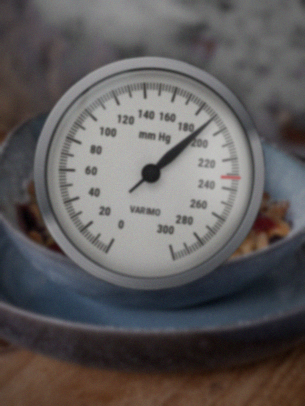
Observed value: 190 mmHg
